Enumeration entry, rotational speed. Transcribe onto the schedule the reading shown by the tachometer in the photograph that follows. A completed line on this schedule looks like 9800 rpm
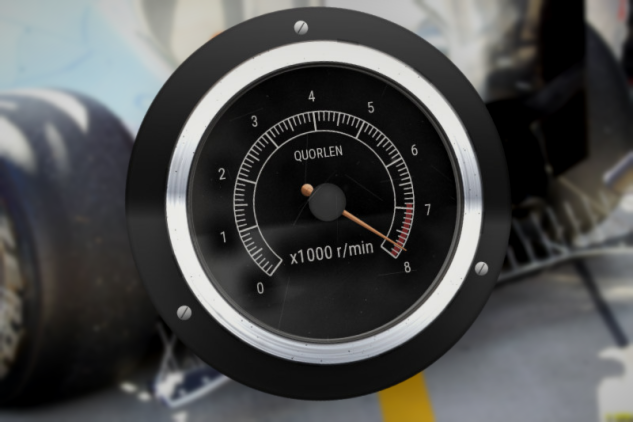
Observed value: 7800 rpm
